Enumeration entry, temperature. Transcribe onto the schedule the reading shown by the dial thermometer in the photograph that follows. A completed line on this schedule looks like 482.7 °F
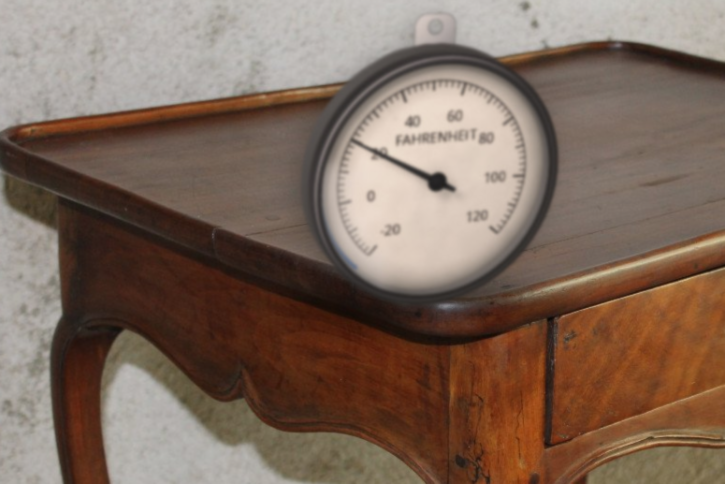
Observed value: 20 °F
